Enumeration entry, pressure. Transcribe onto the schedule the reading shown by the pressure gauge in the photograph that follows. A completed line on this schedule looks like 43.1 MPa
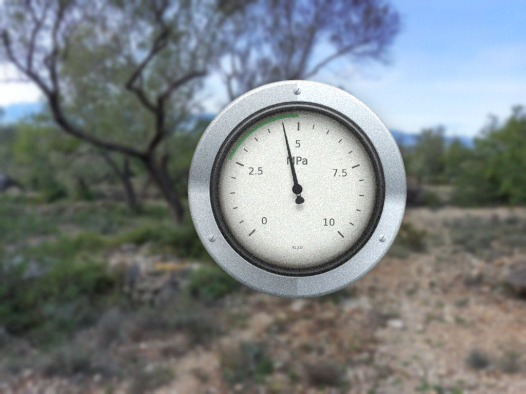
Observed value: 4.5 MPa
